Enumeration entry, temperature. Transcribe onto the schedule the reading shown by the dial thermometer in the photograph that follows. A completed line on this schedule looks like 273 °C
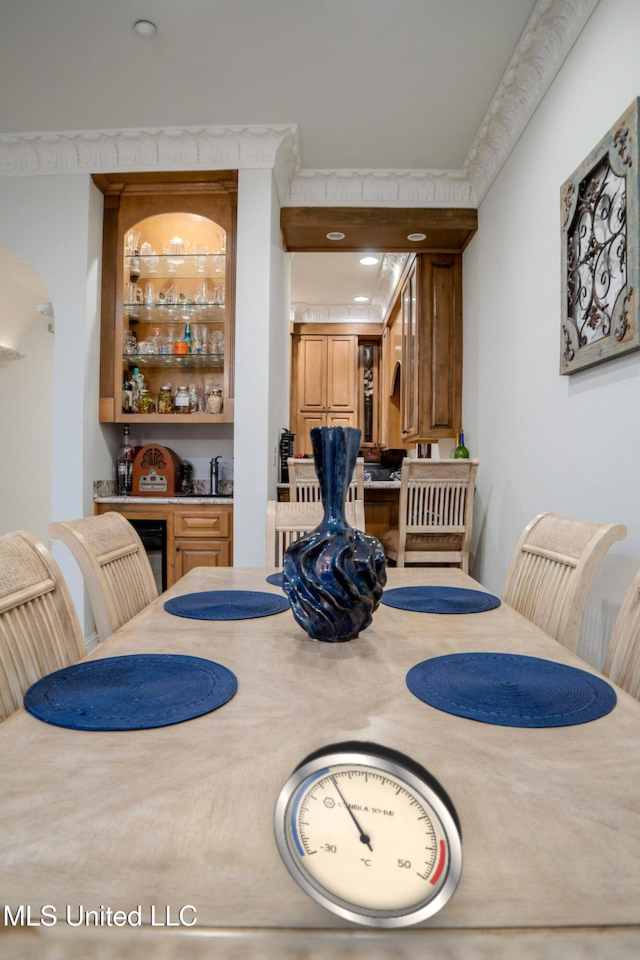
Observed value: 0 °C
